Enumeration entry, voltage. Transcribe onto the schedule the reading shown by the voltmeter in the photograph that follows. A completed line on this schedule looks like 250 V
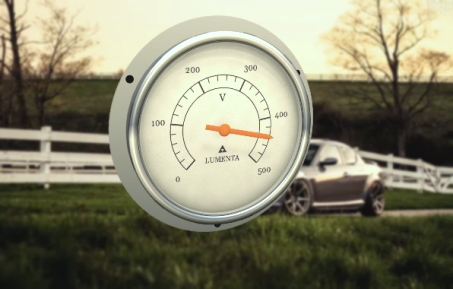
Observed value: 440 V
